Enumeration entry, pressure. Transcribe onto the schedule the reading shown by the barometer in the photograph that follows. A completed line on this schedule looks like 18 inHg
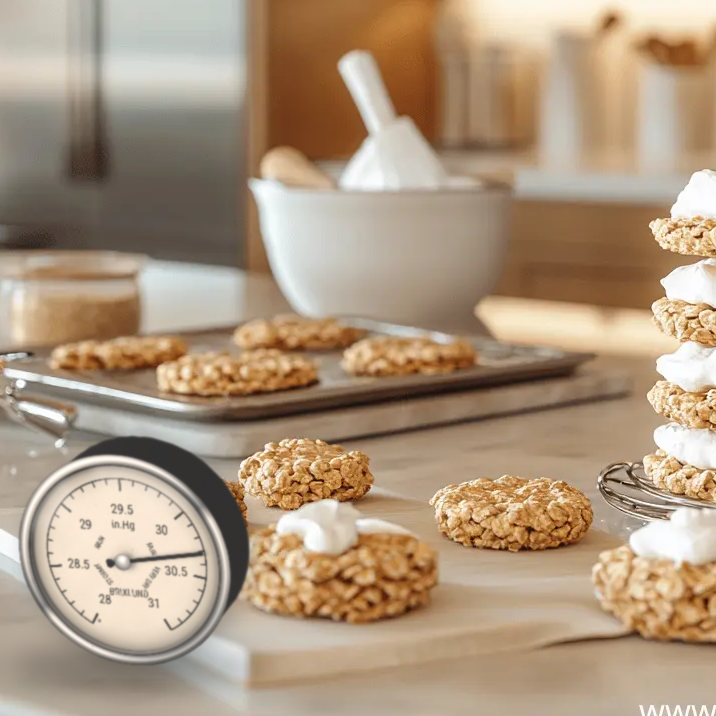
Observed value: 30.3 inHg
